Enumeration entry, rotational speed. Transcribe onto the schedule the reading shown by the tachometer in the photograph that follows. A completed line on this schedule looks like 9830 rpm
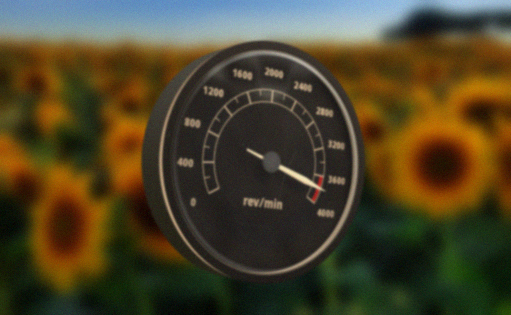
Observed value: 3800 rpm
